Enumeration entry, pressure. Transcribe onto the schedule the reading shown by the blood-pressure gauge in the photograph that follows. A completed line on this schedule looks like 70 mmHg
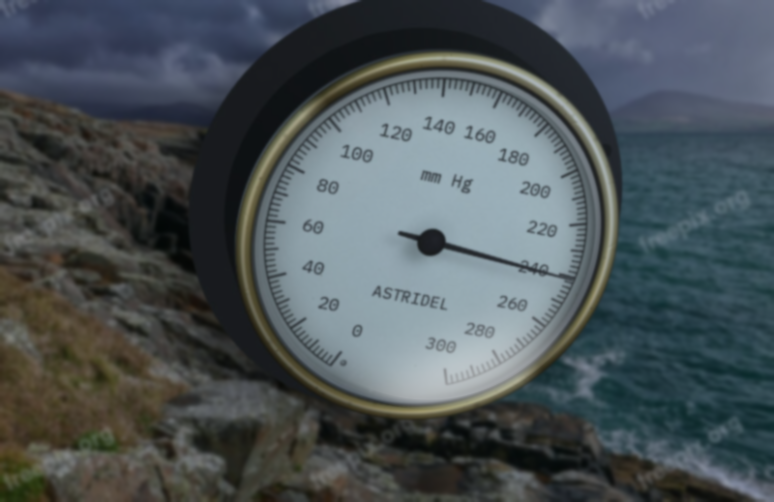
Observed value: 240 mmHg
